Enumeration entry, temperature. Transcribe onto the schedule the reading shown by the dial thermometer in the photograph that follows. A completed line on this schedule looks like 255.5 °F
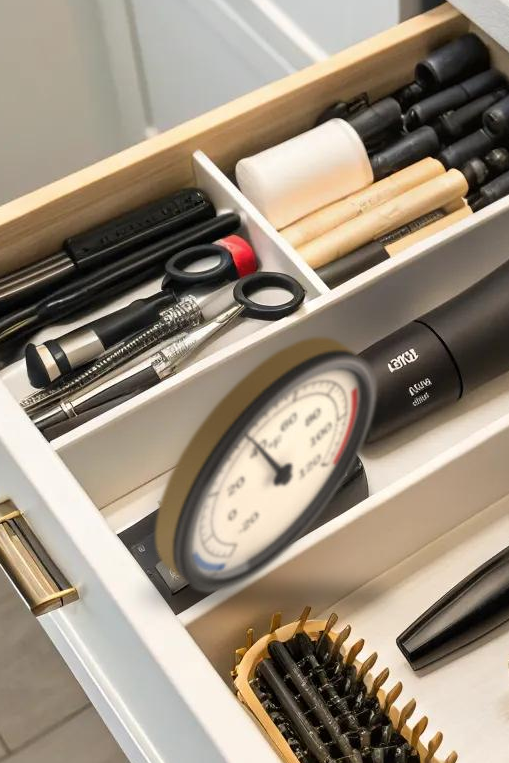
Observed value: 40 °F
